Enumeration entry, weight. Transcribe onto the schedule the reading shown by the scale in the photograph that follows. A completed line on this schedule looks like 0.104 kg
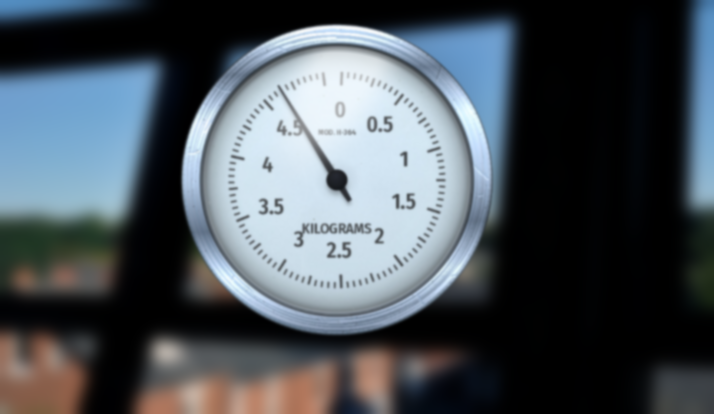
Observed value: 4.65 kg
